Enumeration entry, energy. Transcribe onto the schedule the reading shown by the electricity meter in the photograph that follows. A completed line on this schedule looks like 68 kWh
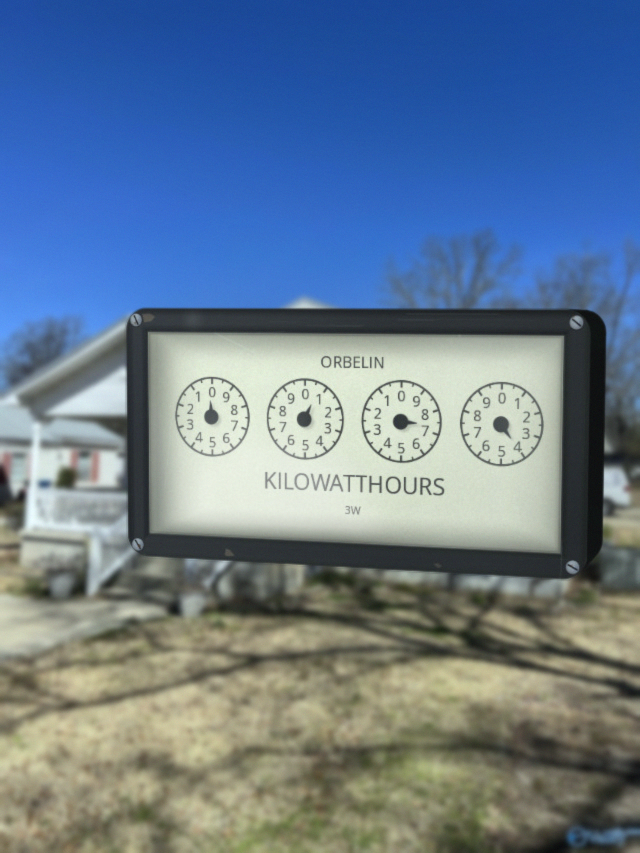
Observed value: 74 kWh
